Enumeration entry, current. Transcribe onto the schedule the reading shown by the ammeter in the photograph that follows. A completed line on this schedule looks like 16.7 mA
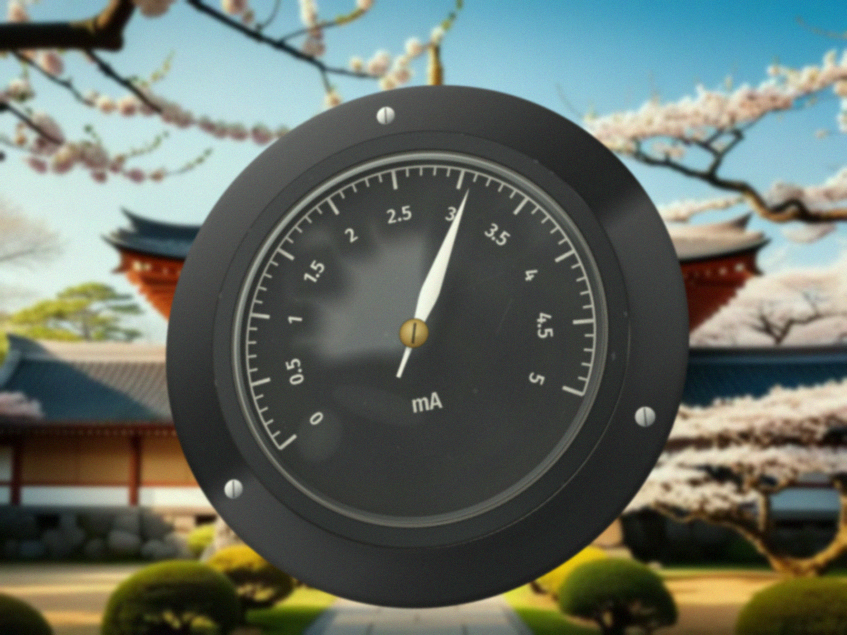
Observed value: 3.1 mA
